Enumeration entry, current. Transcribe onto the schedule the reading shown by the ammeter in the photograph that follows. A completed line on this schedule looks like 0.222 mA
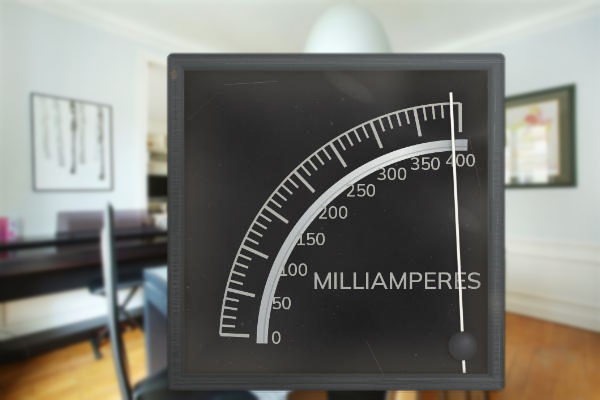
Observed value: 390 mA
